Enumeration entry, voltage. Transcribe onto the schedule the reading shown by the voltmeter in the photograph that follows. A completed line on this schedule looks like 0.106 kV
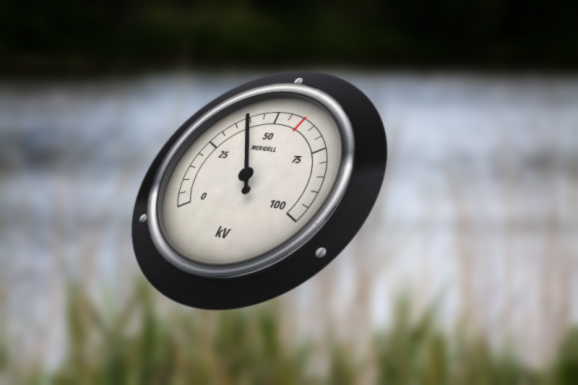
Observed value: 40 kV
